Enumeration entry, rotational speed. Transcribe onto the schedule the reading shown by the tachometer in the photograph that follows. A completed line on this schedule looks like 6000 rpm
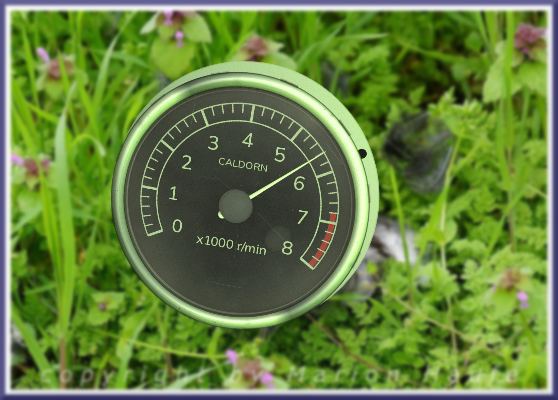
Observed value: 5600 rpm
